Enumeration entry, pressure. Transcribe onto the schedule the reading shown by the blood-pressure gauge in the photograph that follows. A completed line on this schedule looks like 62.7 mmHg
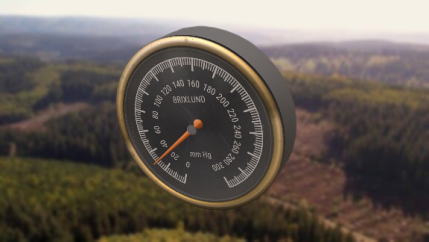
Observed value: 30 mmHg
